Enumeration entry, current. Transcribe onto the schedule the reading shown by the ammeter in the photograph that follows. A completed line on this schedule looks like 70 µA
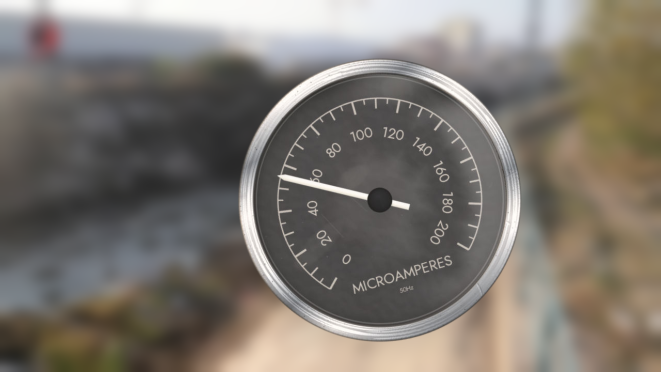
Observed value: 55 µA
